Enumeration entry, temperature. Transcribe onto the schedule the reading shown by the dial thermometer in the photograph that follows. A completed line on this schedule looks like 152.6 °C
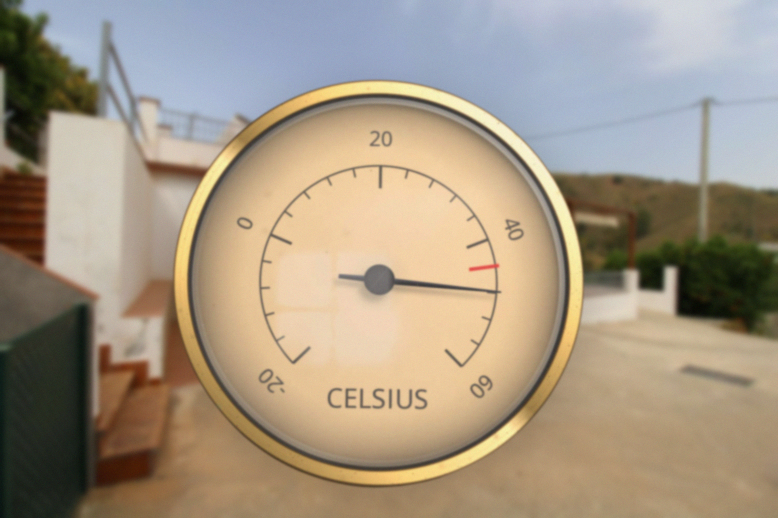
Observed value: 48 °C
